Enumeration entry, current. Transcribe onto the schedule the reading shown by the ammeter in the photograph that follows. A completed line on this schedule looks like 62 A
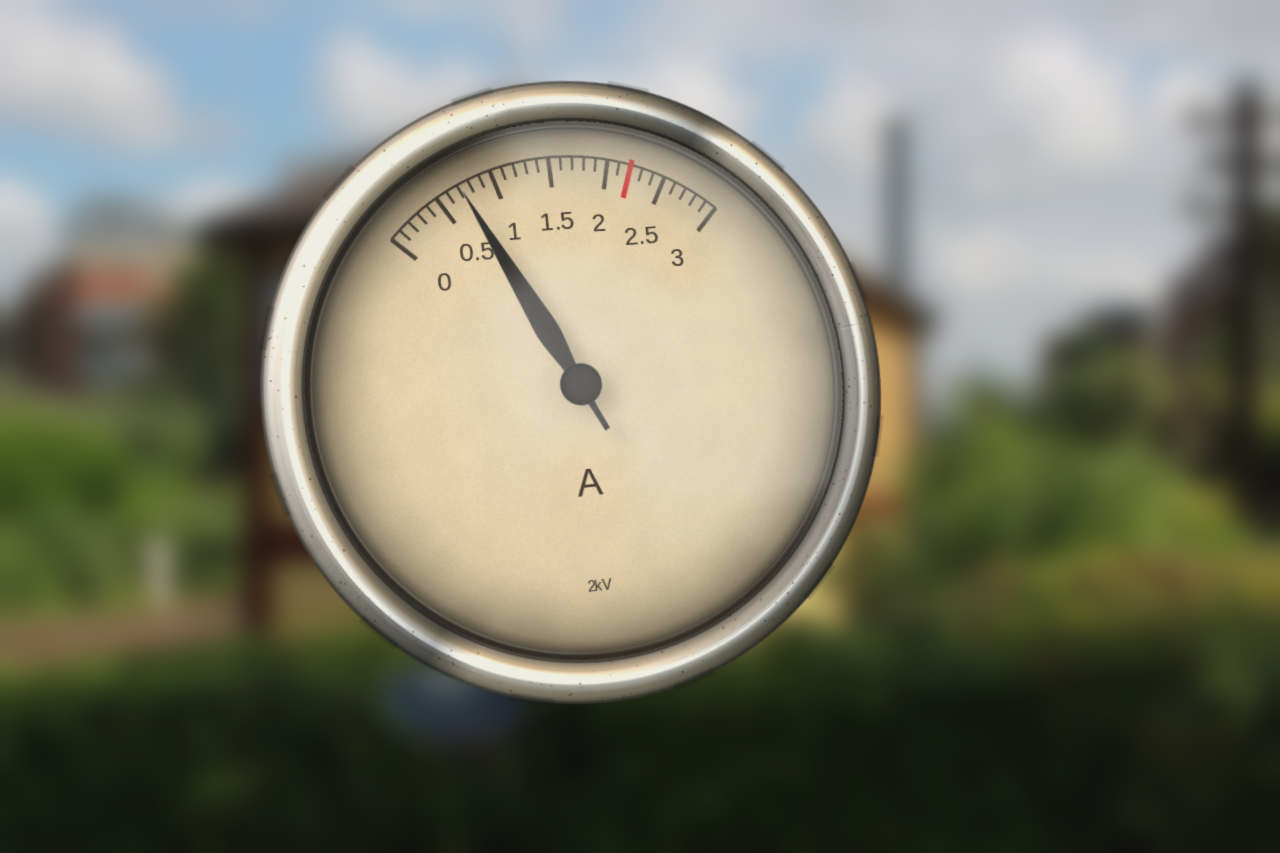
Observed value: 0.7 A
